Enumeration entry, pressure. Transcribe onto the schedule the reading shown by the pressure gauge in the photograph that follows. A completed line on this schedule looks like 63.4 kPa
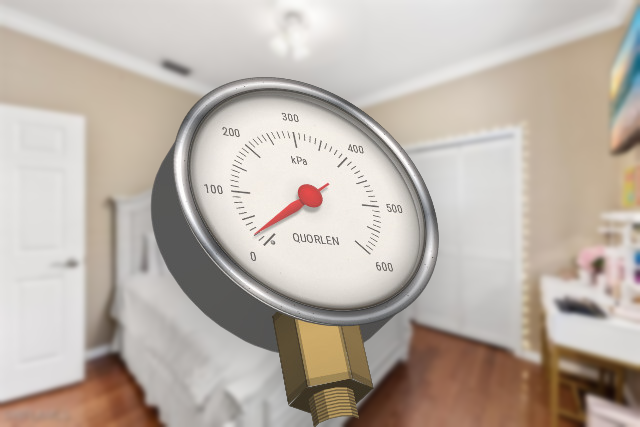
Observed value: 20 kPa
